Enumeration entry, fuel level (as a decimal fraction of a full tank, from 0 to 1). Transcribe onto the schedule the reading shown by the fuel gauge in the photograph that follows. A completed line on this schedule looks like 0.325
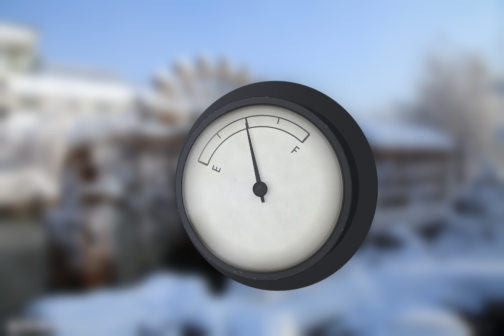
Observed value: 0.5
